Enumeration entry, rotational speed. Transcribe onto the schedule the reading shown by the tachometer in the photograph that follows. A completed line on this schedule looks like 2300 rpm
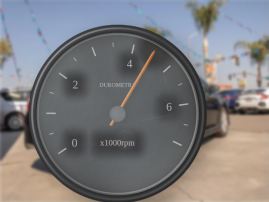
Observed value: 4500 rpm
